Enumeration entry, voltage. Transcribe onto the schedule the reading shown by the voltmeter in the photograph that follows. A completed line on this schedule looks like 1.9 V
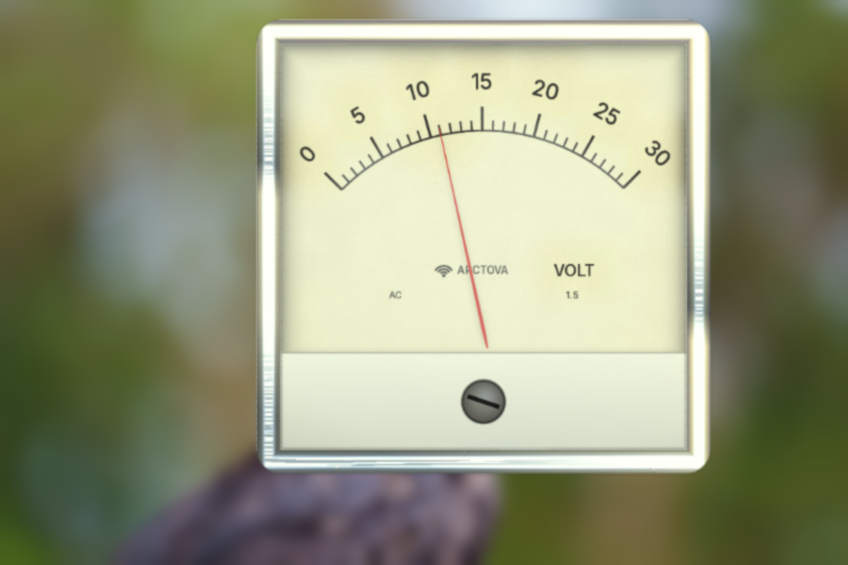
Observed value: 11 V
